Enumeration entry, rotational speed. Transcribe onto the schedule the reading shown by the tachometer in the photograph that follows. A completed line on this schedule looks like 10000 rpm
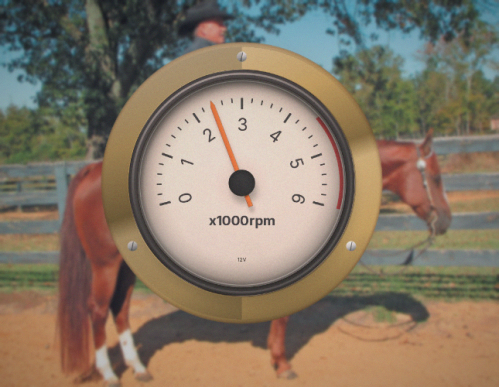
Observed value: 2400 rpm
